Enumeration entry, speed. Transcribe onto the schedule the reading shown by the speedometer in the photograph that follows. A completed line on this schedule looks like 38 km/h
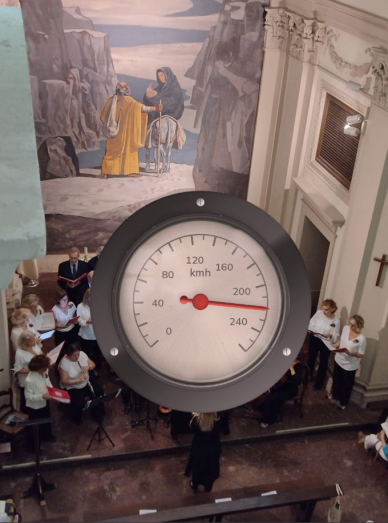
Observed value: 220 km/h
